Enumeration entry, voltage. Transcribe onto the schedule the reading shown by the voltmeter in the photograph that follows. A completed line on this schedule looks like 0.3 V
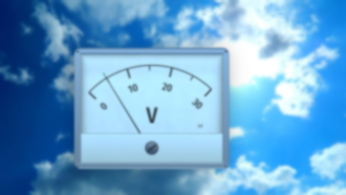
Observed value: 5 V
